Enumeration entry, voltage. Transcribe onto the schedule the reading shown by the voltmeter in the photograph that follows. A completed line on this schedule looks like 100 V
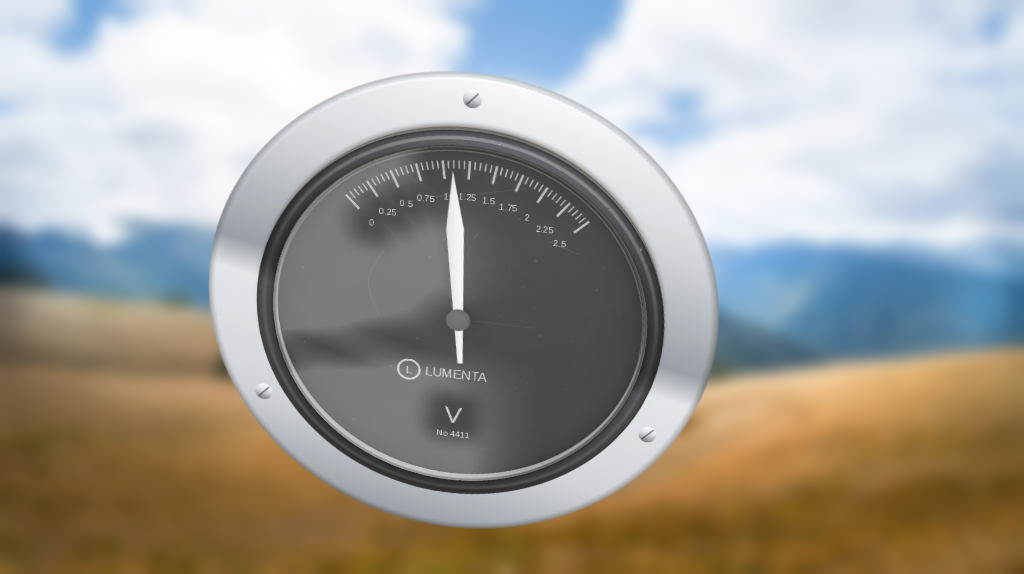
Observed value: 1.1 V
